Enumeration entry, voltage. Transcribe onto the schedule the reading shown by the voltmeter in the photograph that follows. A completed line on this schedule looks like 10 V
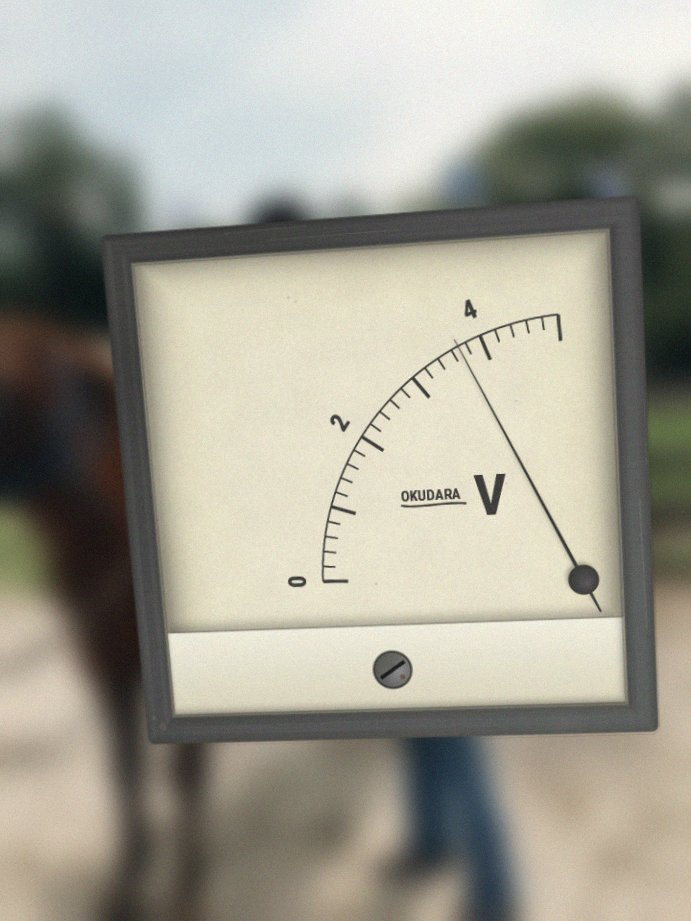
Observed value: 3.7 V
